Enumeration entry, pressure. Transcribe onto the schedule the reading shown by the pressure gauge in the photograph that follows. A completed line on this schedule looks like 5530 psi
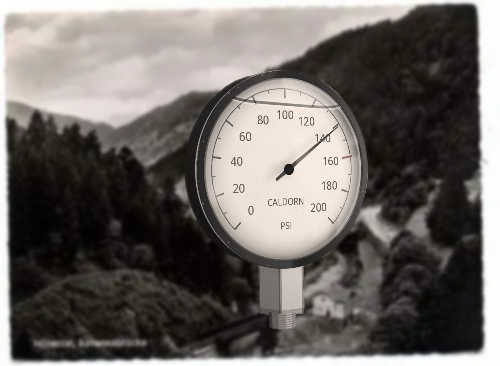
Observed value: 140 psi
